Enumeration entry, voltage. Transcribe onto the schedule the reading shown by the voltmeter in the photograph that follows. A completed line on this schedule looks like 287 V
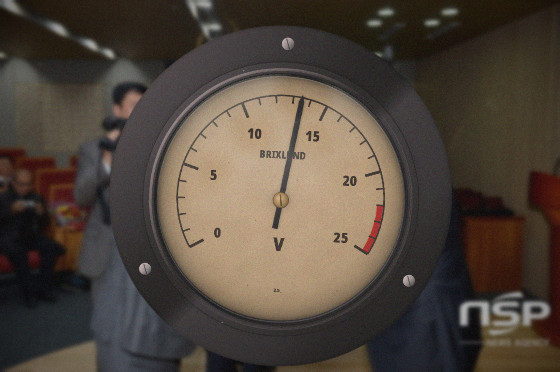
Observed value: 13.5 V
